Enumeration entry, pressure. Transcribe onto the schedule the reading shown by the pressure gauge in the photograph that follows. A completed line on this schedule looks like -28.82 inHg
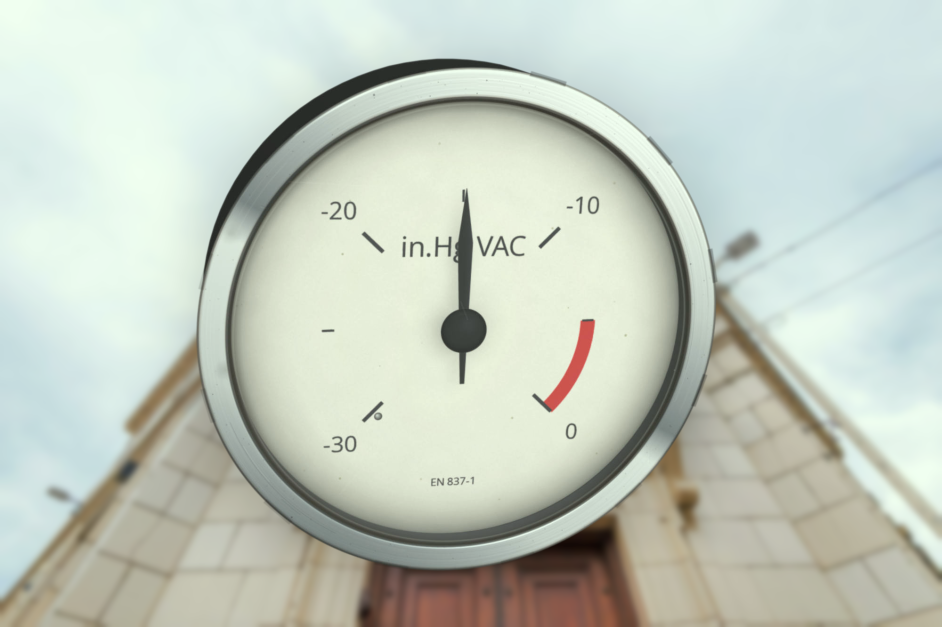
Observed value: -15 inHg
